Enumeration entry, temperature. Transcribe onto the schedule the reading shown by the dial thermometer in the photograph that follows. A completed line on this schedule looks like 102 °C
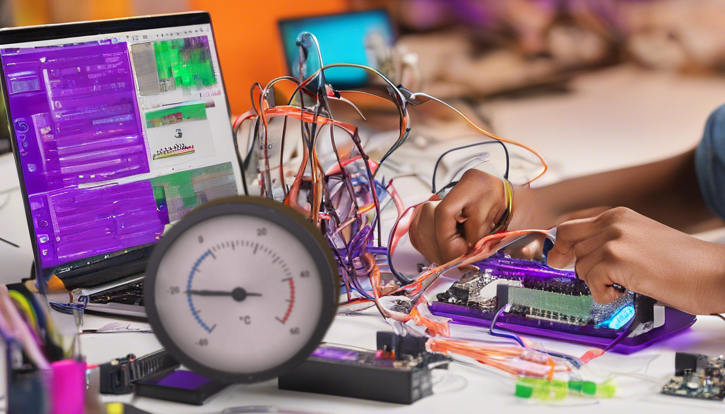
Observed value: -20 °C
